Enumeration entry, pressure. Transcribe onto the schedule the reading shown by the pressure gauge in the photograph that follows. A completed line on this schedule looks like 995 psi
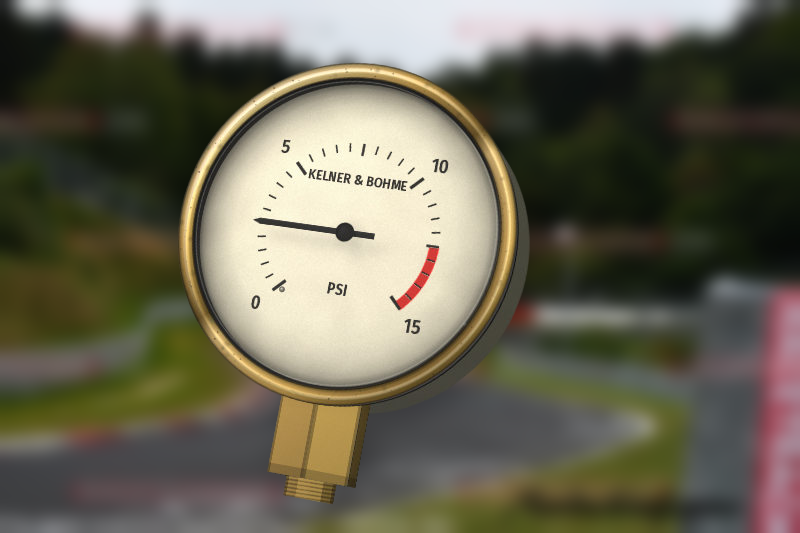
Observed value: 2.5 psi
